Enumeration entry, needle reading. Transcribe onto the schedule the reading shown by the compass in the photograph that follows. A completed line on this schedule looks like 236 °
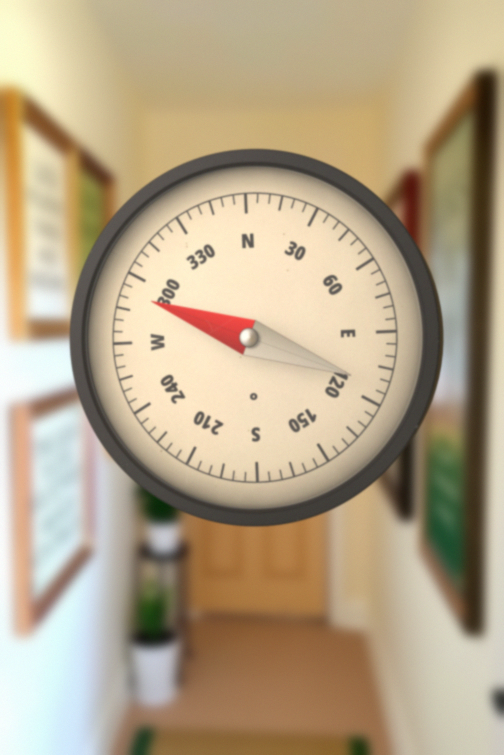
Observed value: 292.5 °
